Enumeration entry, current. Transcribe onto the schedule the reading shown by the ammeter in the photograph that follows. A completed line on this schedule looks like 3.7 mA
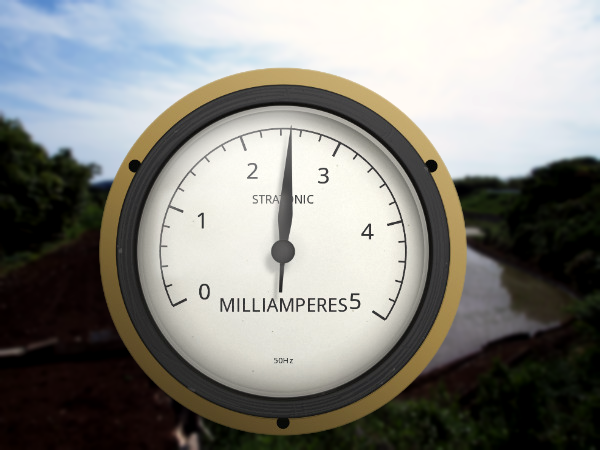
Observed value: 2.5 mA
